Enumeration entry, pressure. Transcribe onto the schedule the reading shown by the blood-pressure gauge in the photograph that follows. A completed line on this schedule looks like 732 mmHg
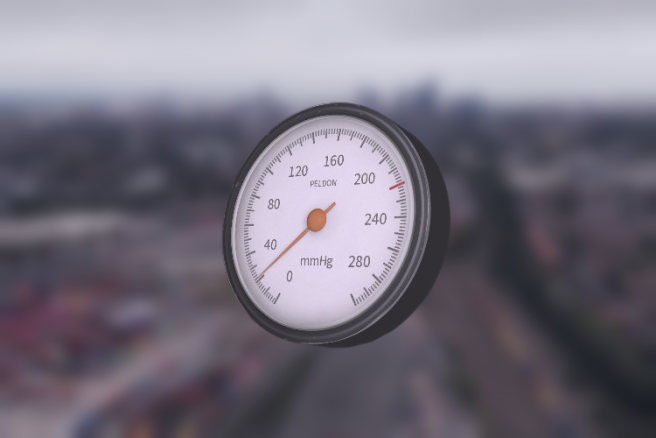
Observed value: 20 mmHg
